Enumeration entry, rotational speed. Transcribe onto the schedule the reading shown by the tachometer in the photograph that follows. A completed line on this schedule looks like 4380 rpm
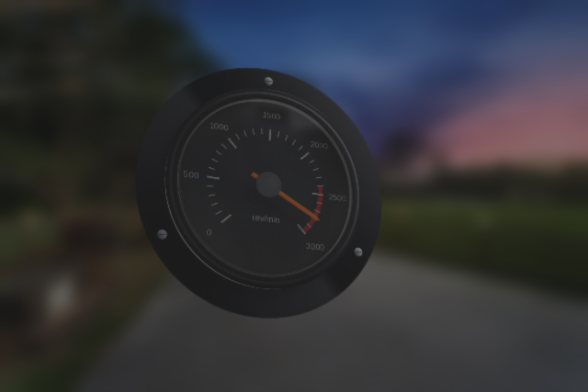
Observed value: 2800 rpm
